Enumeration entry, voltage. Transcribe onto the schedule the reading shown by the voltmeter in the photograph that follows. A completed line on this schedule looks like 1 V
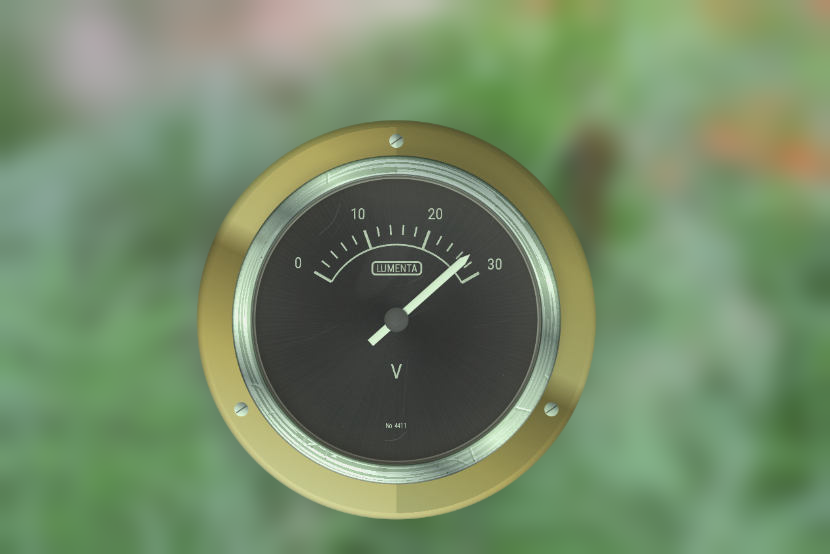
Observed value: 27 V
